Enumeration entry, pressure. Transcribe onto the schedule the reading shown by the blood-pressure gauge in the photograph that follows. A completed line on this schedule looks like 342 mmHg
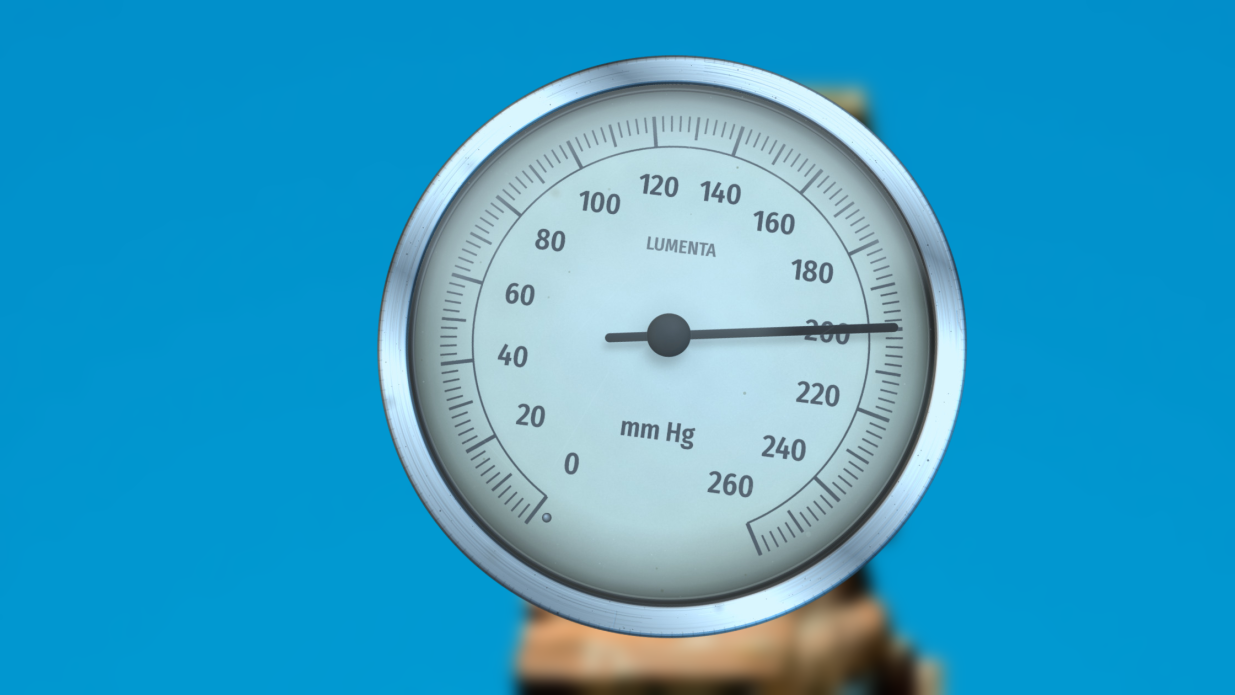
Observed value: 200 mmHg
